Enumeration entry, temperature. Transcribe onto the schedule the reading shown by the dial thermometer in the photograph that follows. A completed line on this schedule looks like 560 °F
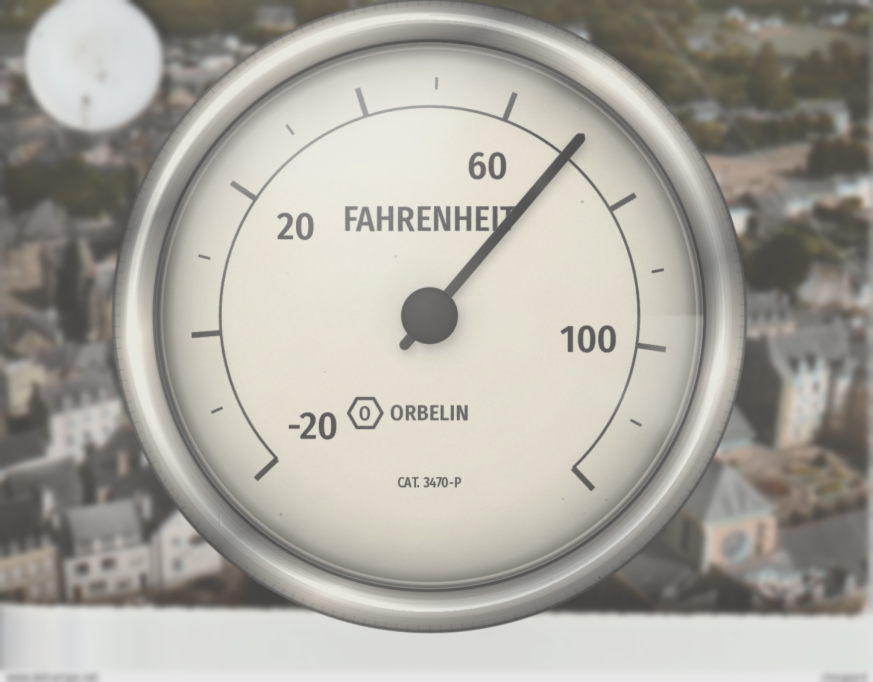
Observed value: 70 °F
